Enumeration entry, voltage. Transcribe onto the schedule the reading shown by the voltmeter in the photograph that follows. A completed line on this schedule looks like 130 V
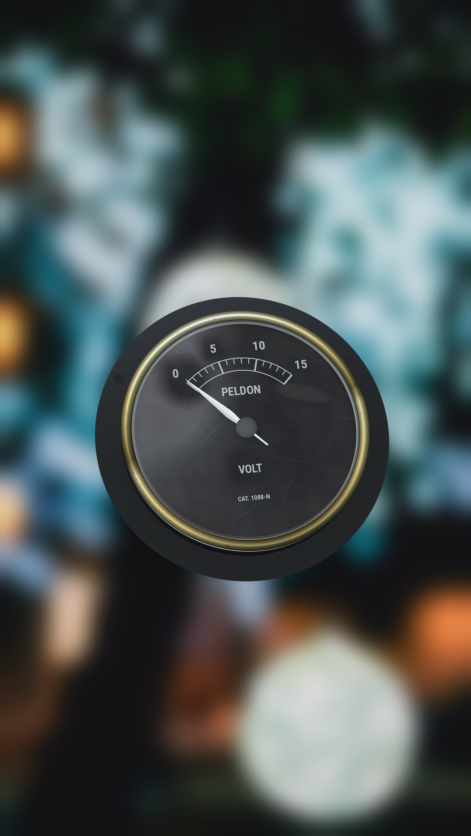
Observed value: 0 V
